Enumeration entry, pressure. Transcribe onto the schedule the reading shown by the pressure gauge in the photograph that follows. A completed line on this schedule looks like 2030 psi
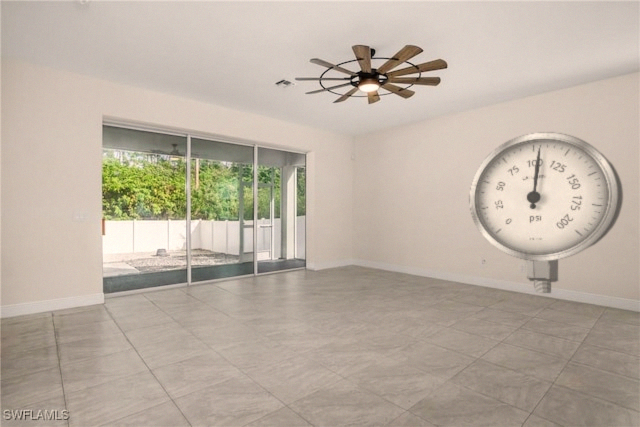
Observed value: 105 psi
